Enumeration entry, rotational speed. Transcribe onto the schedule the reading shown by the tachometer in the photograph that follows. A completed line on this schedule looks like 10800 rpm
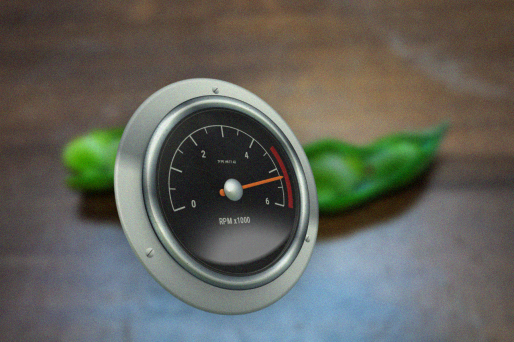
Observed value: 5250 rpm
